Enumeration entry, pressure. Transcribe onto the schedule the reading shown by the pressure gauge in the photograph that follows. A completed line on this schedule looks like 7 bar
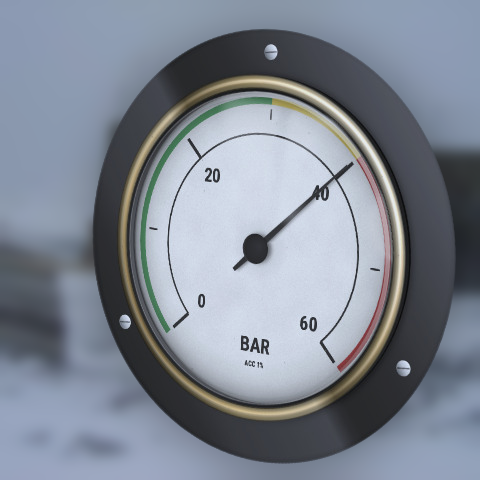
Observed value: 40 bar
